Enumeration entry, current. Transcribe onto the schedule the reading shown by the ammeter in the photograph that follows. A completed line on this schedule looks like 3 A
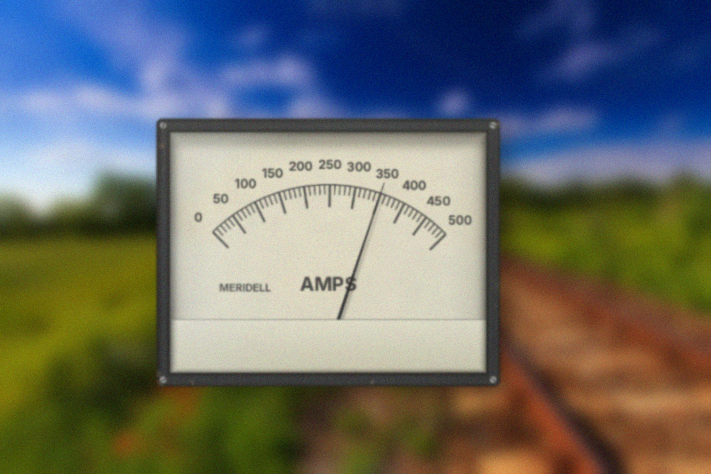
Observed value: 350 A
